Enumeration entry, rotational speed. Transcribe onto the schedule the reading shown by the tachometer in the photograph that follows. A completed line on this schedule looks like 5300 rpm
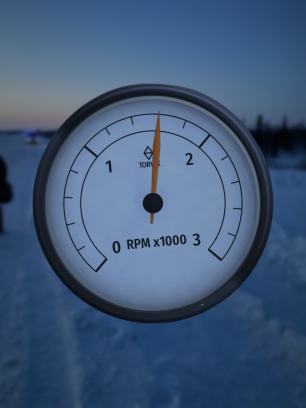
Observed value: 1600 rpm
